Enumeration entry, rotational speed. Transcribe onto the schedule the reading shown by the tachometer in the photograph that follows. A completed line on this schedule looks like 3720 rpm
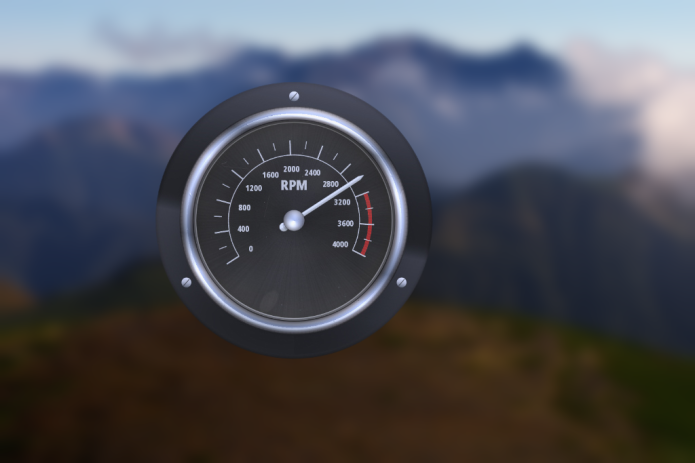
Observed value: 3000 rpm
